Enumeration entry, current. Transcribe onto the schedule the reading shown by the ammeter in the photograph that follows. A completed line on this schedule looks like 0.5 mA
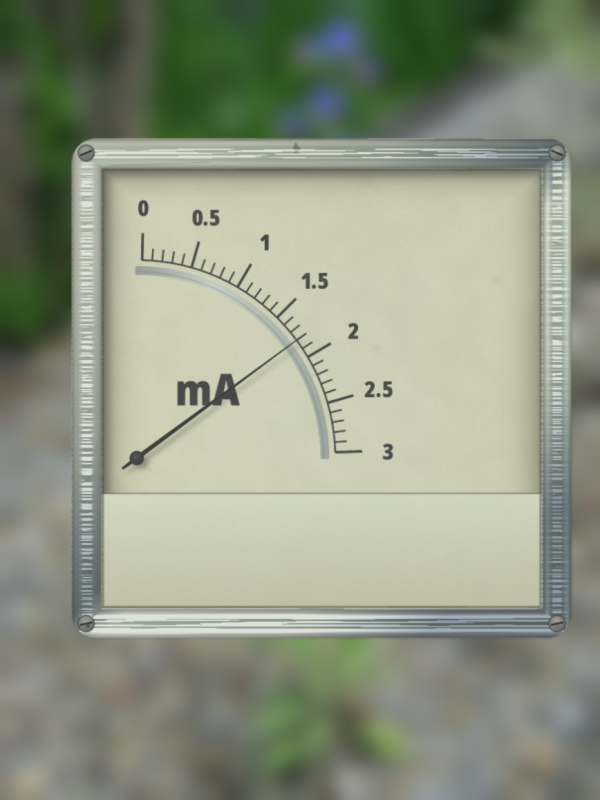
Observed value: 1.8 mA
